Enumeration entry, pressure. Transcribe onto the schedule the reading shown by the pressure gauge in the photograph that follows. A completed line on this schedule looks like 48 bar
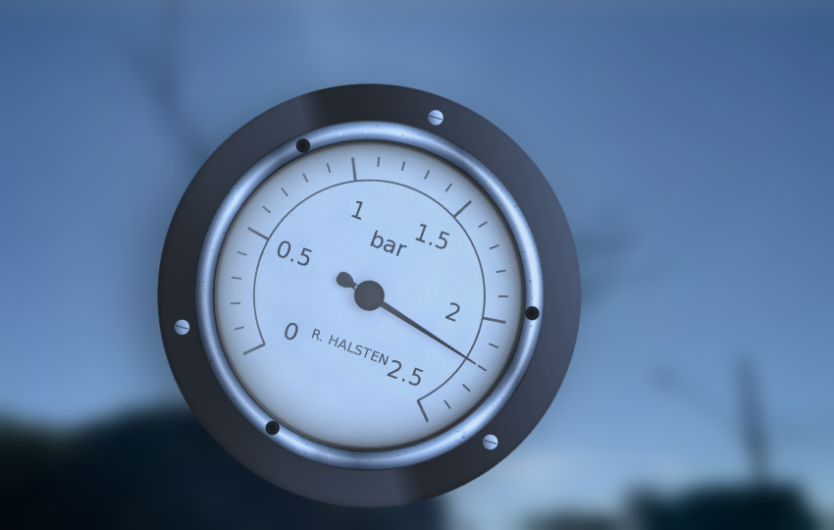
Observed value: 2.2 bar
